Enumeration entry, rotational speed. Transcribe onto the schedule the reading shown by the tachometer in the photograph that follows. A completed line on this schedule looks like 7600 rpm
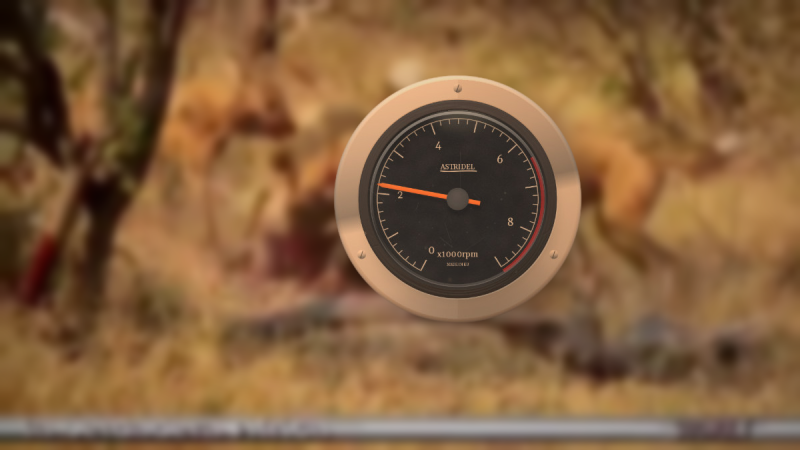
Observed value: 2200 rpm
